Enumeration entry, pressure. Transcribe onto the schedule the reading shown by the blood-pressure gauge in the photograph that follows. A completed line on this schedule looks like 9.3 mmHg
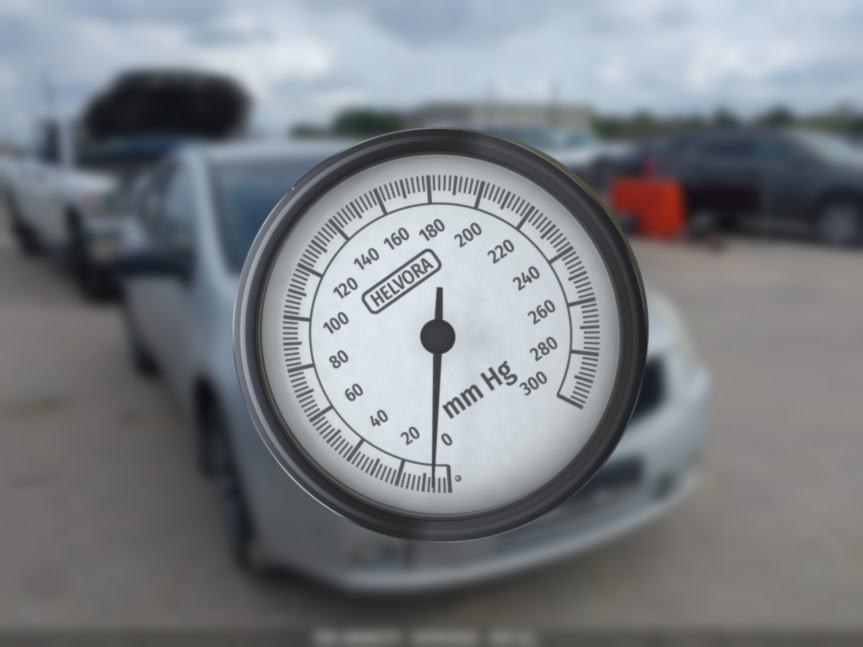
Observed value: 6 mmHg
